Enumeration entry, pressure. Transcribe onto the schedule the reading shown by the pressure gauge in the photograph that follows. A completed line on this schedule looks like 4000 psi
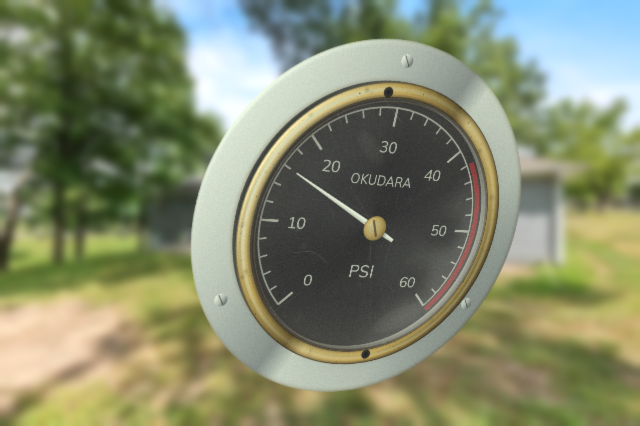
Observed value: 16 psi
